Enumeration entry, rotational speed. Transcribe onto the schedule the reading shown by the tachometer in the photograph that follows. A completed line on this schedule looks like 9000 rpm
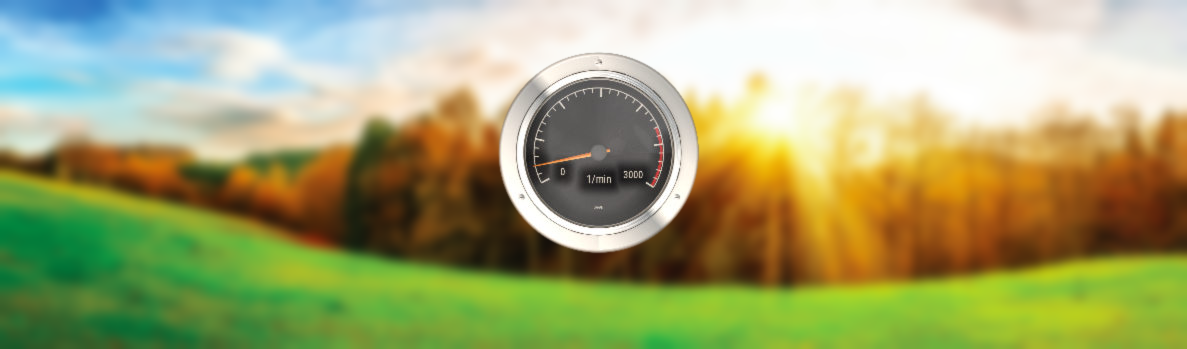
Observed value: 200 rpm
